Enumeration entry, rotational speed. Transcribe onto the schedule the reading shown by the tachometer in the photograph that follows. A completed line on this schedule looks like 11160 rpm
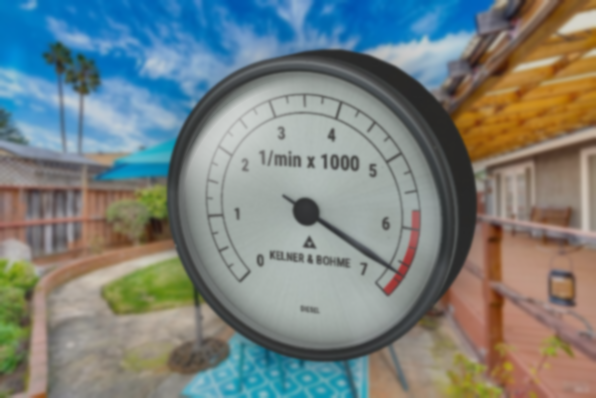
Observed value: 6625 rpm
